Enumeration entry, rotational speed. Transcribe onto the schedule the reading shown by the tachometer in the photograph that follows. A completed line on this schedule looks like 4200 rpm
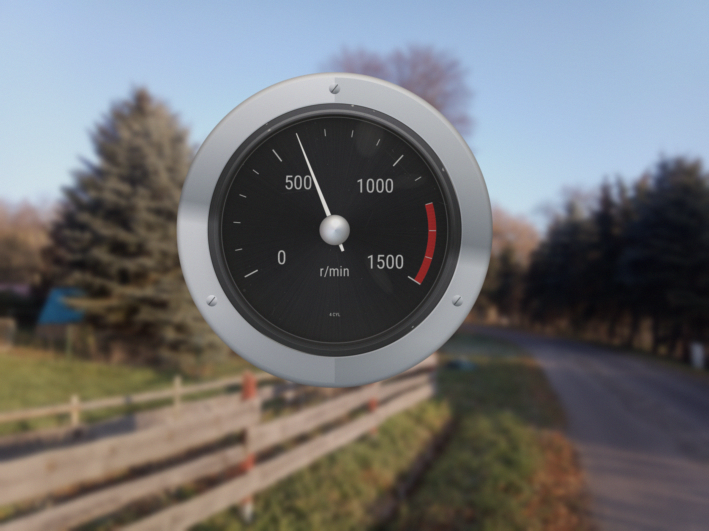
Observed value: 600 rpm
